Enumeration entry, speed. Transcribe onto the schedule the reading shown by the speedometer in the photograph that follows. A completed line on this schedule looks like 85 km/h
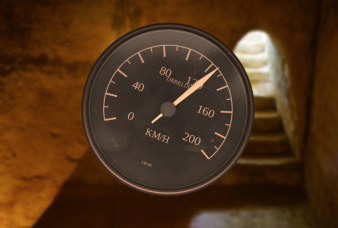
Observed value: 125 km/h
